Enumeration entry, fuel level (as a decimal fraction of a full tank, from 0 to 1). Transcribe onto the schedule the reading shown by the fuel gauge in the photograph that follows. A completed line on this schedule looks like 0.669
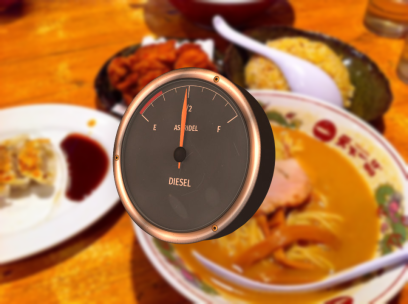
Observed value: 0.5
